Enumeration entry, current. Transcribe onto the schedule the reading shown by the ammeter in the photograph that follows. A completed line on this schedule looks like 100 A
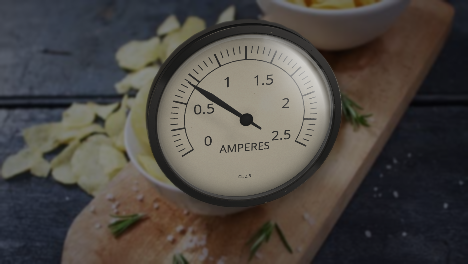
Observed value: 0.7 A
